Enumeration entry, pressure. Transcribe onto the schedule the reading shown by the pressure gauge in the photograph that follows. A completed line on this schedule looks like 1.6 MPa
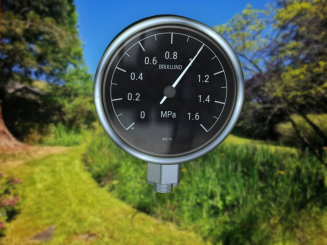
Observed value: 1 MPa
